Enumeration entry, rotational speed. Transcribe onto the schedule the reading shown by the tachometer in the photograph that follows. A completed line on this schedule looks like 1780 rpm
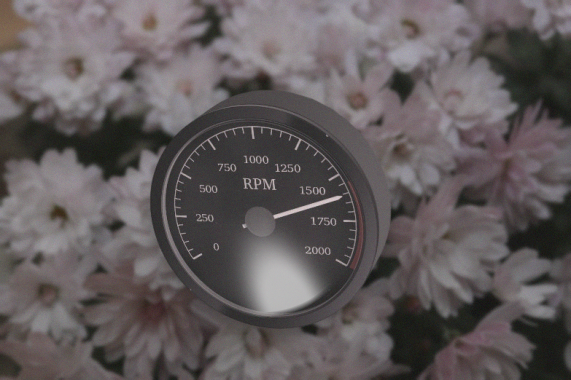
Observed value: 1600 rpm
